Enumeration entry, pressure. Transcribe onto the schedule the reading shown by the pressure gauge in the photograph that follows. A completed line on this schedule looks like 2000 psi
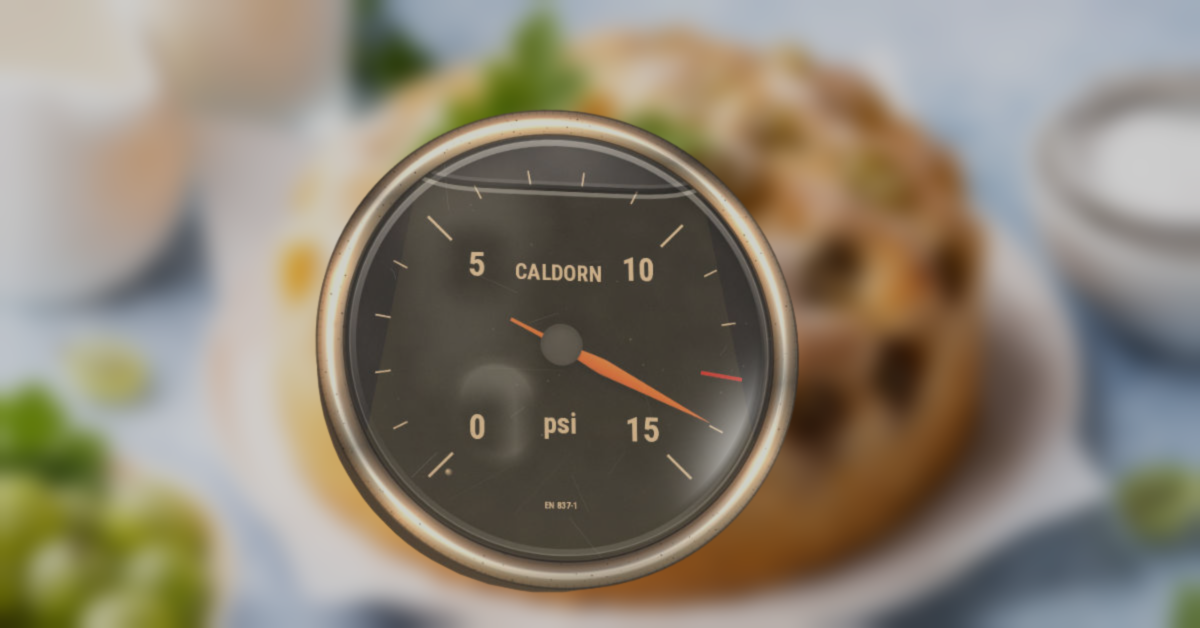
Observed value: 14 psi
